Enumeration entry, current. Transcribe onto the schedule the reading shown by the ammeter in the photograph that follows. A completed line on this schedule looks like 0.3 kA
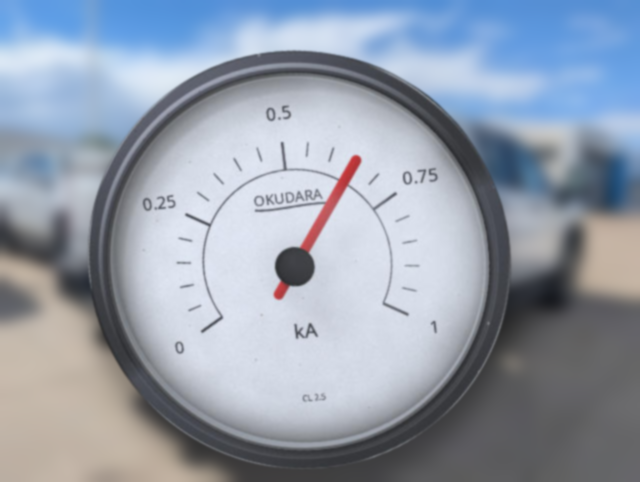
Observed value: 0.65 kA
